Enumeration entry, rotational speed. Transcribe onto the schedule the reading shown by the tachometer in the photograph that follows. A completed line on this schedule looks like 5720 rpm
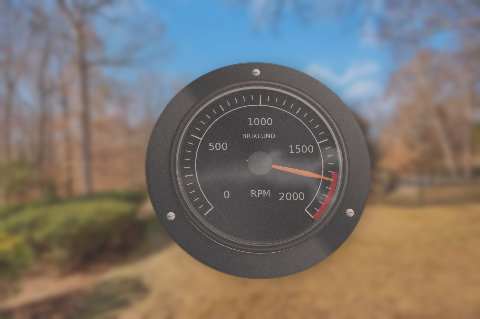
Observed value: 1750 rpm
